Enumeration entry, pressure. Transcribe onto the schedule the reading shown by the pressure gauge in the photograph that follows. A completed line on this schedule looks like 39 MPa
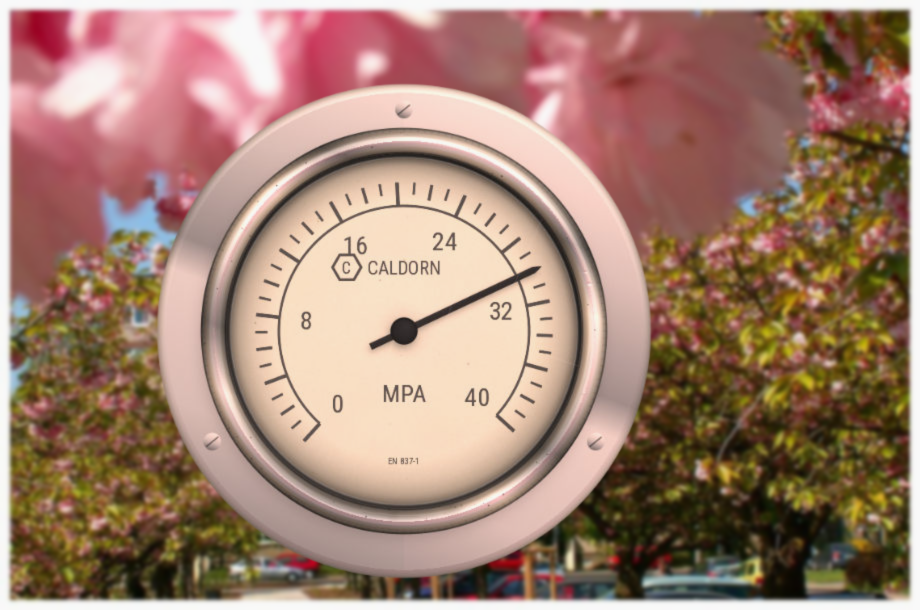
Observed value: 30 MPa
